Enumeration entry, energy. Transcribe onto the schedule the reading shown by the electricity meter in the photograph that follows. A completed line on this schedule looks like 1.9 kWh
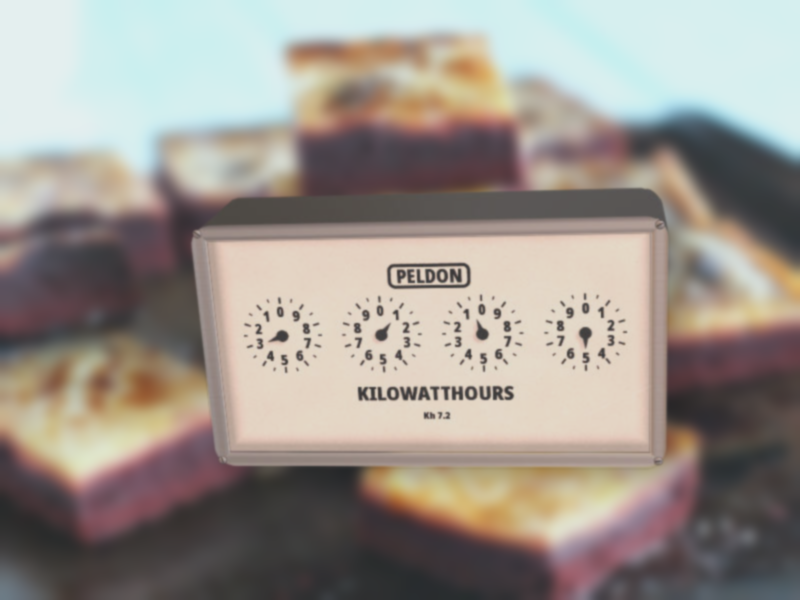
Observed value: 3105 kWh
